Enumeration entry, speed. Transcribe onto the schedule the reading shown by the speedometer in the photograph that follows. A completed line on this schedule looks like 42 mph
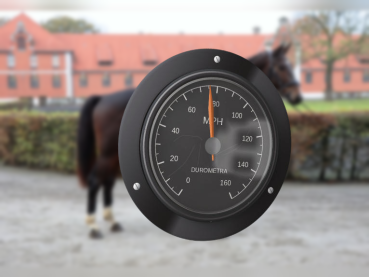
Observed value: 75 mph
